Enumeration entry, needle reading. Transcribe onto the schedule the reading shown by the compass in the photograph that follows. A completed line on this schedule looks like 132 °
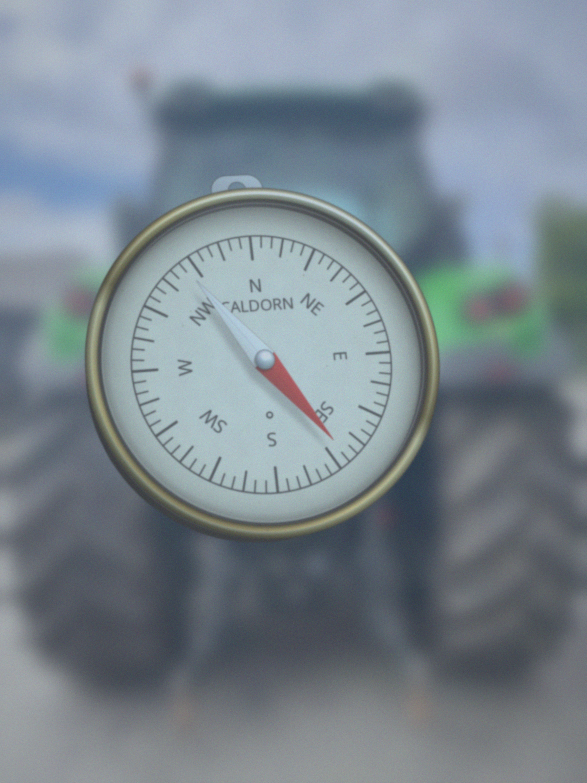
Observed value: 145 °
